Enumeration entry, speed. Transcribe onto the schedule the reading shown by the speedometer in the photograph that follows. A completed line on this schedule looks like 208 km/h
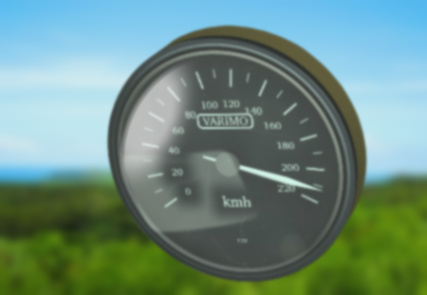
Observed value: 210 km/h
